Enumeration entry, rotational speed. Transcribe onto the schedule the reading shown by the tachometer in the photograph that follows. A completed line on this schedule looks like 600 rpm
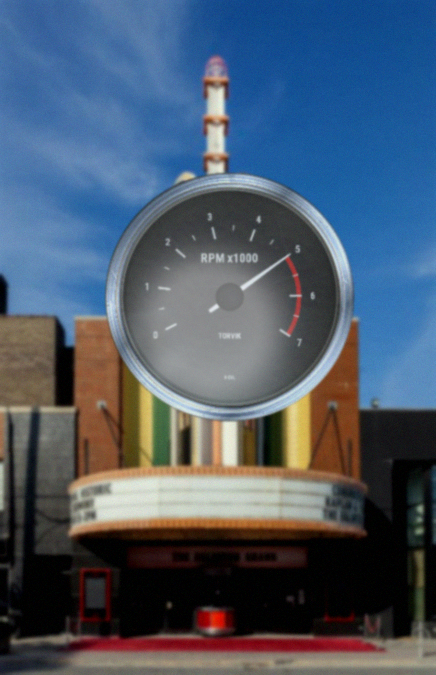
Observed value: 5000 rpm
